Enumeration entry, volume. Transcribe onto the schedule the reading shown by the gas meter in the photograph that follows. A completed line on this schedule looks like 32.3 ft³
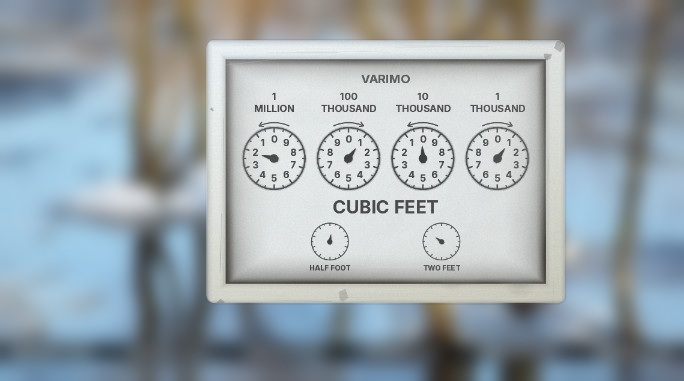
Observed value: 210100 ft³
